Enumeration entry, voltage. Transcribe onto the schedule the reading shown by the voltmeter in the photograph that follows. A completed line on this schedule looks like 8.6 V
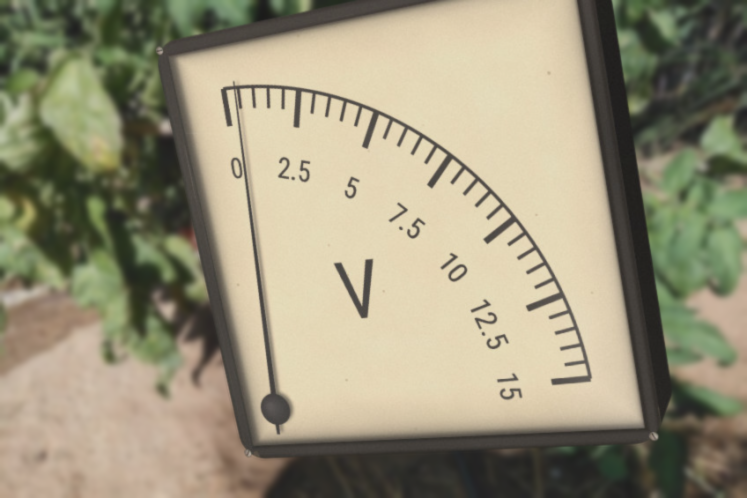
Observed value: 0.5 V
